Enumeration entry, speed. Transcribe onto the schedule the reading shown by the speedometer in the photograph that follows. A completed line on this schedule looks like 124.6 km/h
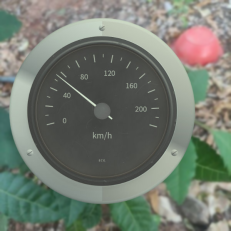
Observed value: 55 km/h
